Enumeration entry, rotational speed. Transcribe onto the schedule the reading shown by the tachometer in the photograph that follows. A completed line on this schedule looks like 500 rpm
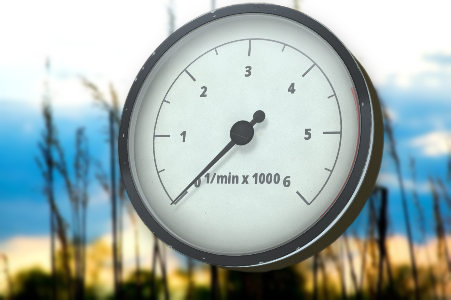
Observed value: 0 rpm
